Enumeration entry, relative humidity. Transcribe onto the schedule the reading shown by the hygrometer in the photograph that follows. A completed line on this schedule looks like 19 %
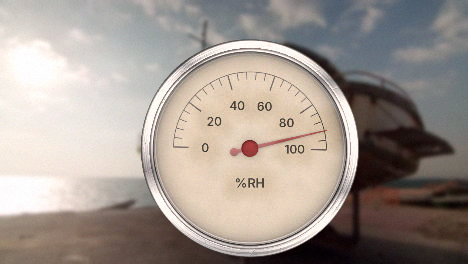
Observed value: 92 %
